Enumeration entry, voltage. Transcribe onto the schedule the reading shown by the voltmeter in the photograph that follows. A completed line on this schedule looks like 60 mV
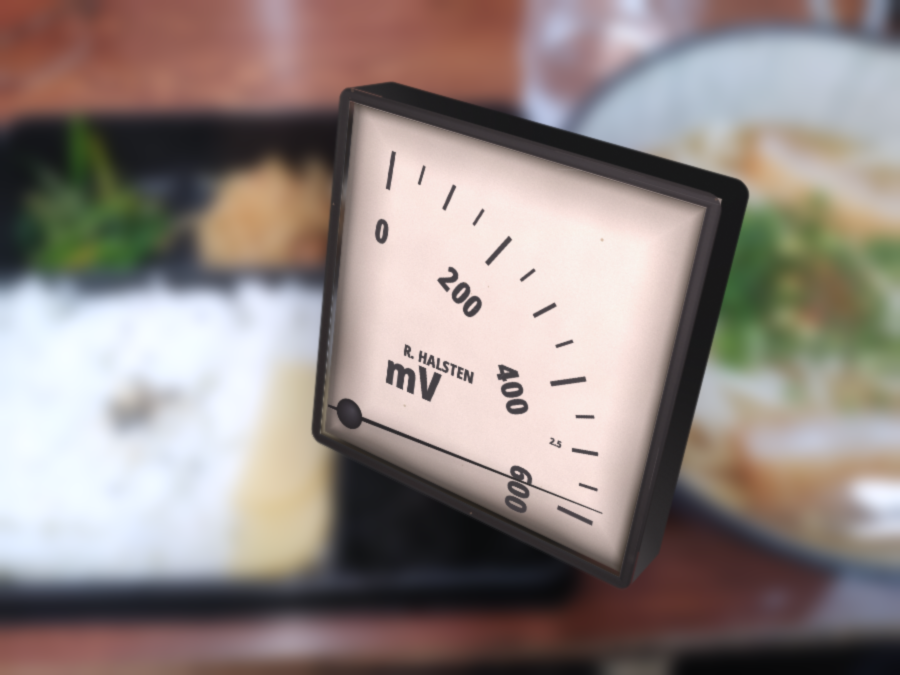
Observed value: 575 mV
